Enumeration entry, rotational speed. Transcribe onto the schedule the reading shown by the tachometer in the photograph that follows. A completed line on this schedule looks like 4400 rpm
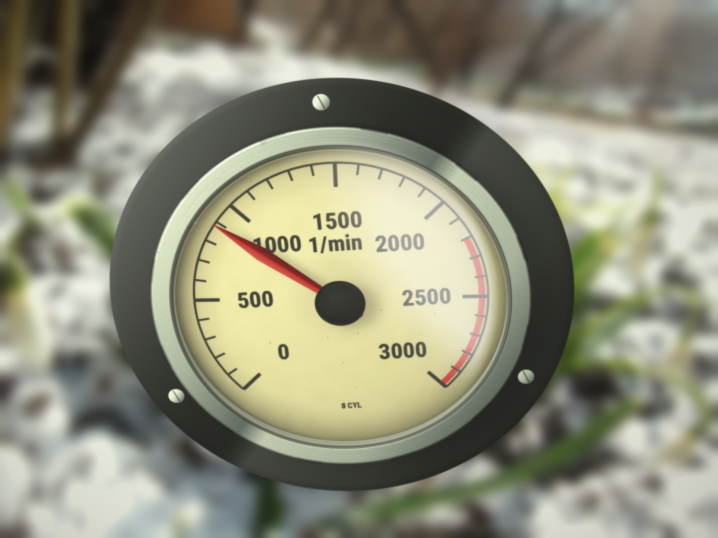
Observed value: 900 rpm
